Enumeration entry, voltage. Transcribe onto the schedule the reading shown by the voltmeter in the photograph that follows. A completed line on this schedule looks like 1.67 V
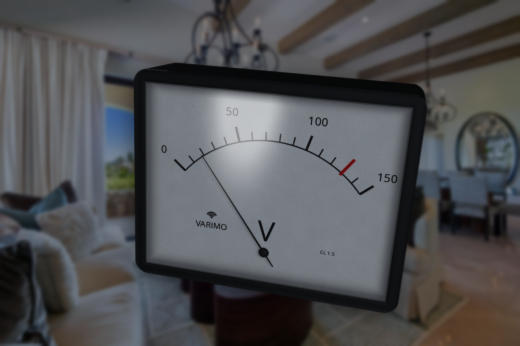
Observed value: 20 V
